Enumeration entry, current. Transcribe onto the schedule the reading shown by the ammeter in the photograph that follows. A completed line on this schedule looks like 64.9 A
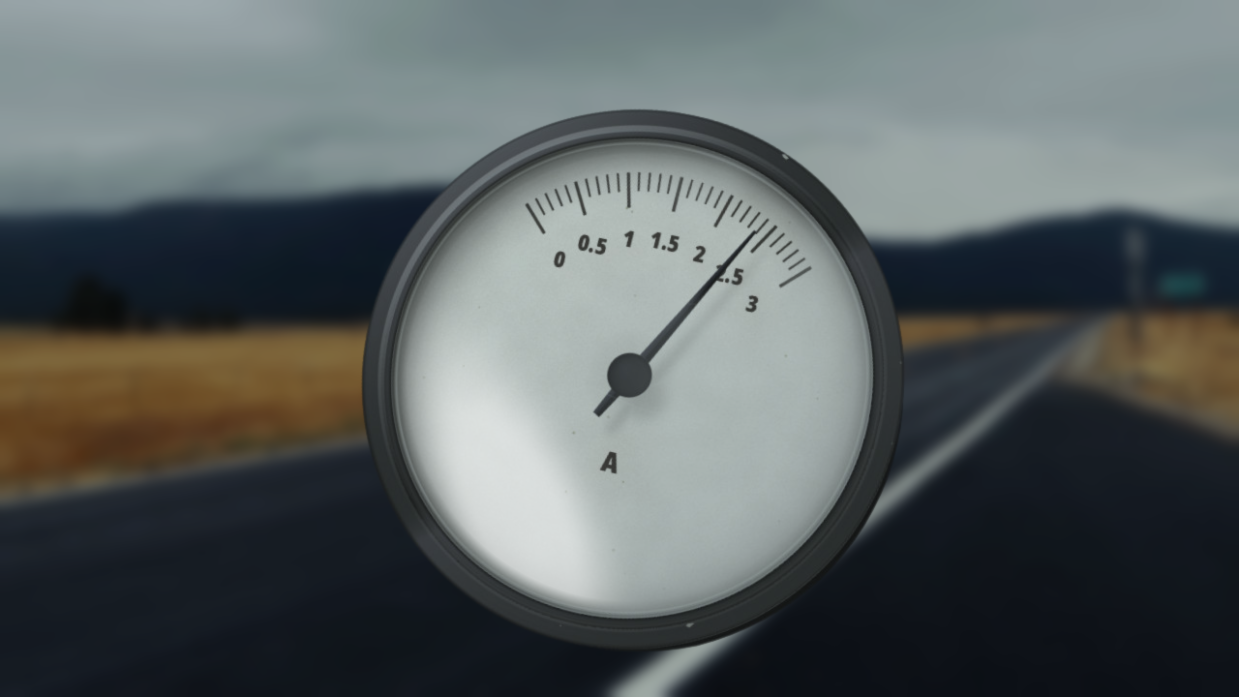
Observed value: 2.4 A
